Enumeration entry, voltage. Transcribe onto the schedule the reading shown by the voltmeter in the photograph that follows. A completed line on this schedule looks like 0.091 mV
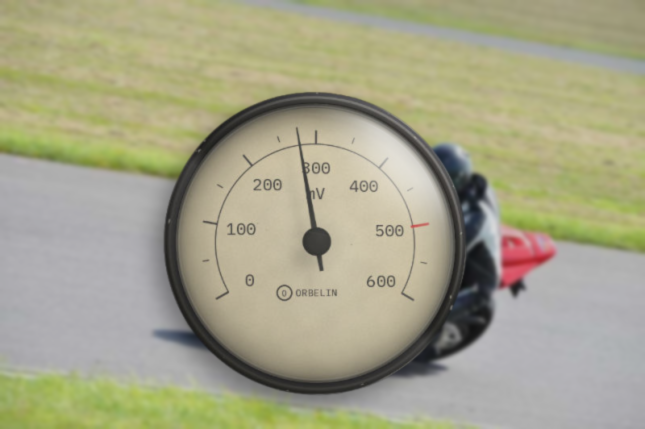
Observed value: 275 mV
